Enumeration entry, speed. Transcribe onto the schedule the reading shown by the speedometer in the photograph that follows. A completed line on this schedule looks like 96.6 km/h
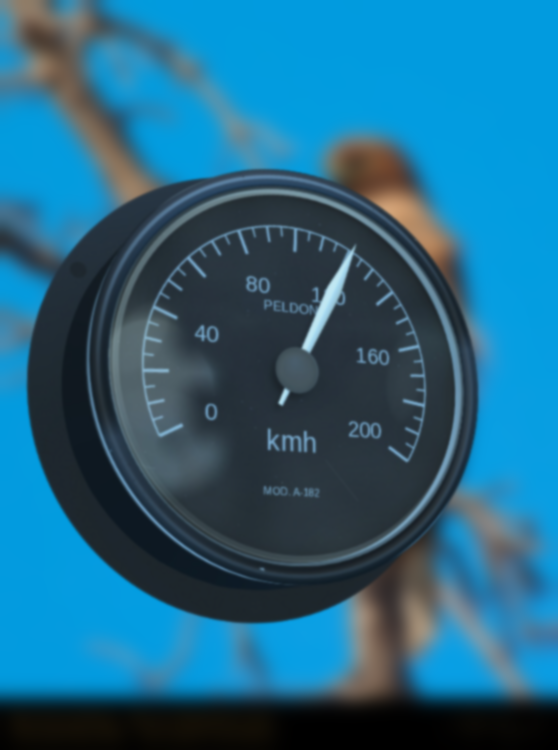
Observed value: 120 km/h
